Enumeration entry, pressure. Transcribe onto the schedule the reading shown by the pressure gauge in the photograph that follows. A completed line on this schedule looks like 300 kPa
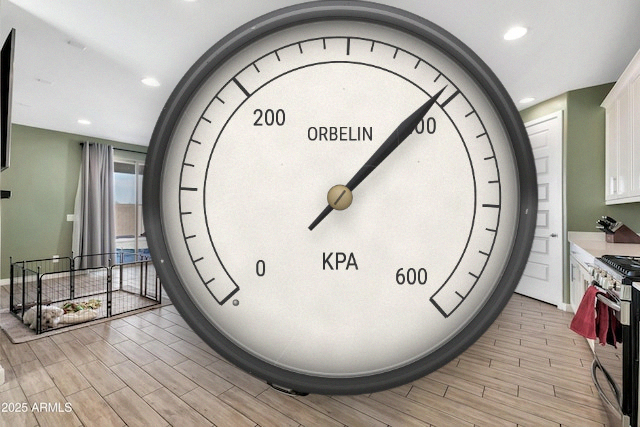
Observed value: 390 kPa
